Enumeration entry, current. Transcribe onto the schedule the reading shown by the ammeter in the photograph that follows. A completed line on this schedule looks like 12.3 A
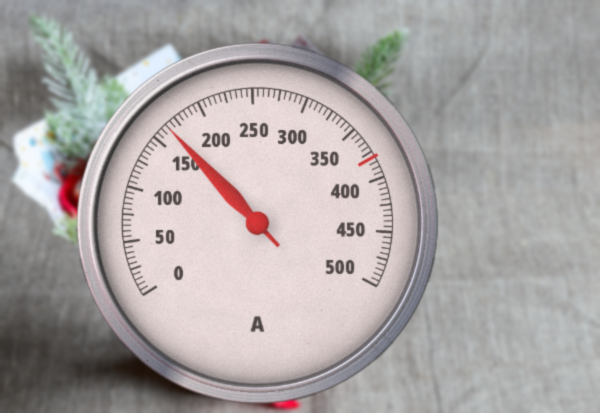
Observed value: 165 A
